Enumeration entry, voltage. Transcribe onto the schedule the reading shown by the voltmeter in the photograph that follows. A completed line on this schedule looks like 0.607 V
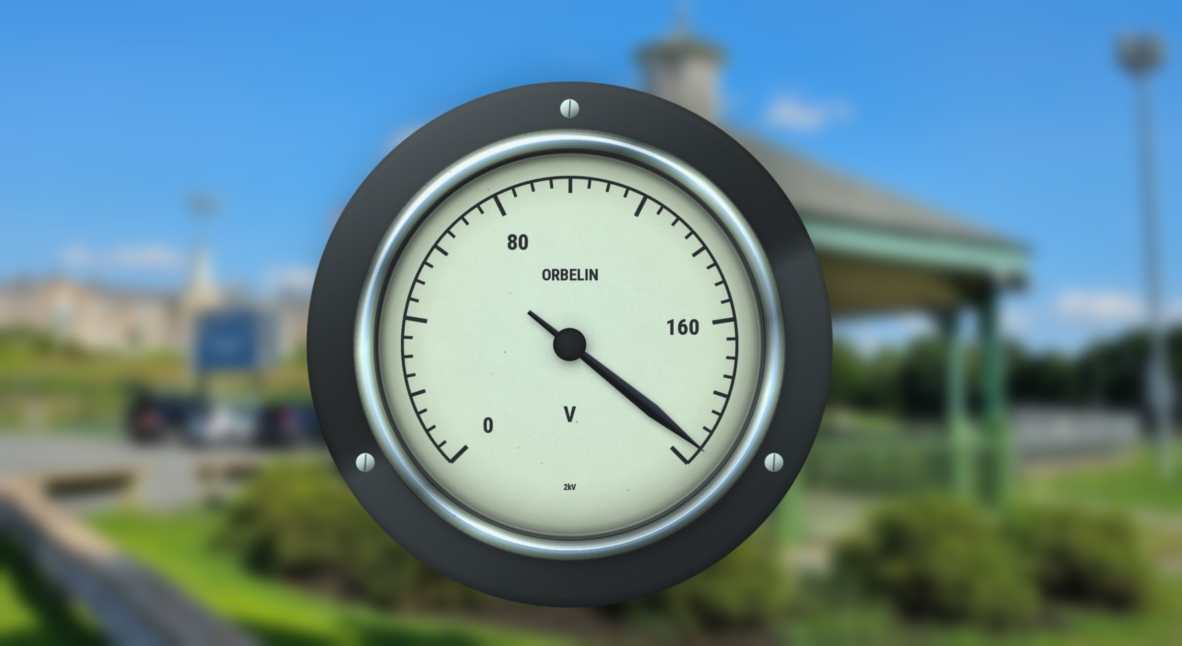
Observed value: 195 V
